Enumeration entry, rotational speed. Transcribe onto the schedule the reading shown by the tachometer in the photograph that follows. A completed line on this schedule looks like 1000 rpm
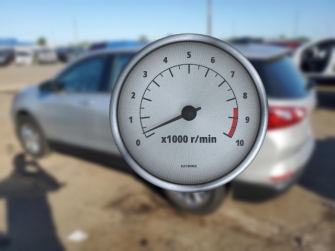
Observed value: 250 rpm
